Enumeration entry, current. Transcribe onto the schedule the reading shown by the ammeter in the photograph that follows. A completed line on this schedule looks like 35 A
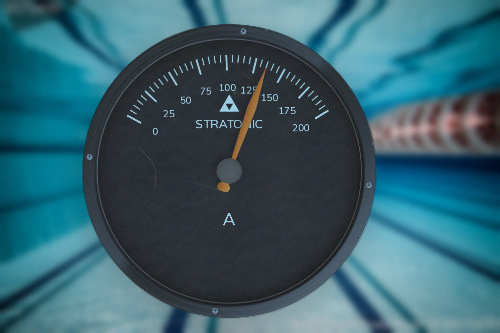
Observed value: 135 A
